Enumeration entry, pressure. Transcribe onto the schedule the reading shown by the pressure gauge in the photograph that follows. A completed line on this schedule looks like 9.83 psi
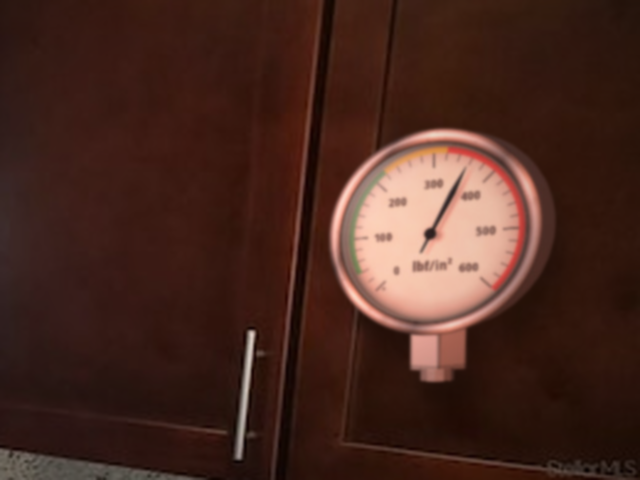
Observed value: 360 psi
